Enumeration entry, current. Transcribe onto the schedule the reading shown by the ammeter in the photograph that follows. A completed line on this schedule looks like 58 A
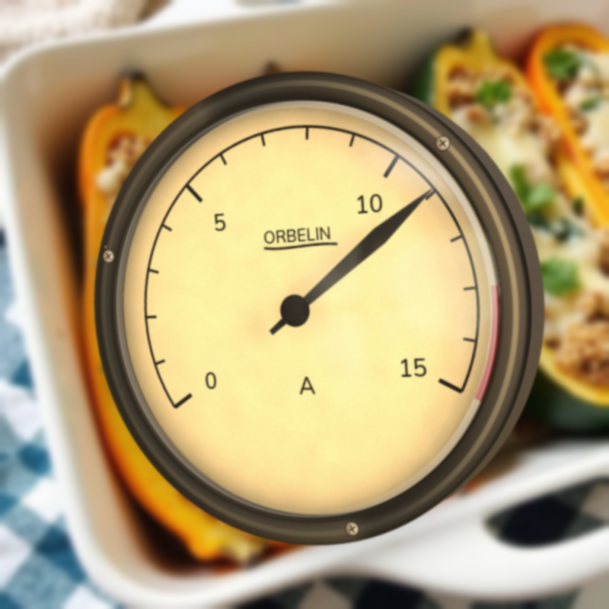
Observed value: 11 A
